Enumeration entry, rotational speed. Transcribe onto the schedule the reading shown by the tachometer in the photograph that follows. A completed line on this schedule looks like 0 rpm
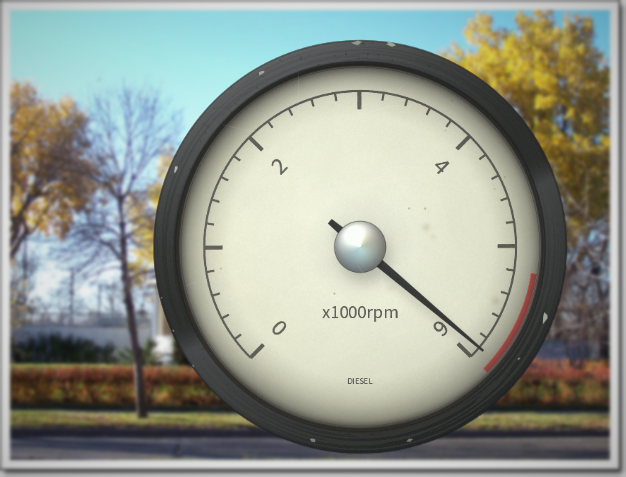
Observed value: 5900 rpm
